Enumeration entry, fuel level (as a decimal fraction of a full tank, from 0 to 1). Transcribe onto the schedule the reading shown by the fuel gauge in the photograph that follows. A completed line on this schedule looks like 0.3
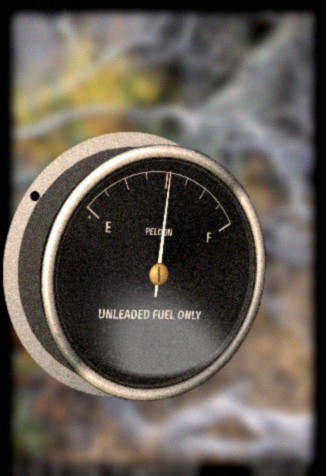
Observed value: 0.5
